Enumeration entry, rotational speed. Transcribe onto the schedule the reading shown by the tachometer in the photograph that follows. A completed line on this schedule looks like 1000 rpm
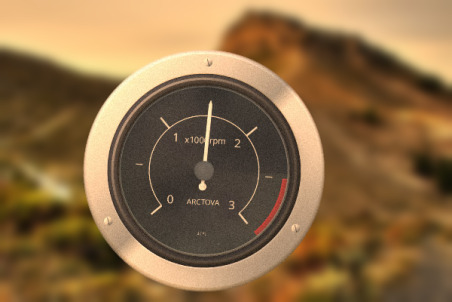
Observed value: 1500 rpm
